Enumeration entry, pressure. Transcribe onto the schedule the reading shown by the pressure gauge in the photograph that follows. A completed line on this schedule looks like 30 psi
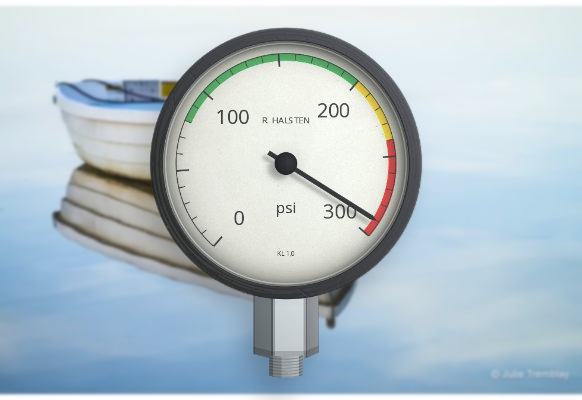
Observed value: 290 psi
